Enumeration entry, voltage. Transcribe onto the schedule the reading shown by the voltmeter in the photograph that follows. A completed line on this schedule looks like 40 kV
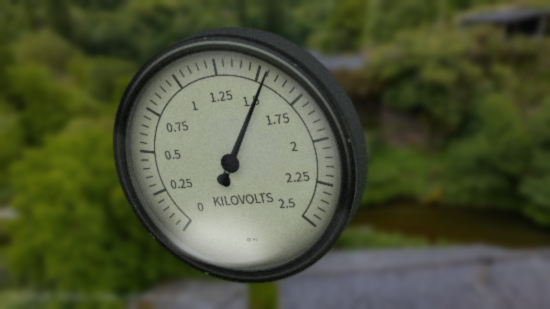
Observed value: 1.55 kV
